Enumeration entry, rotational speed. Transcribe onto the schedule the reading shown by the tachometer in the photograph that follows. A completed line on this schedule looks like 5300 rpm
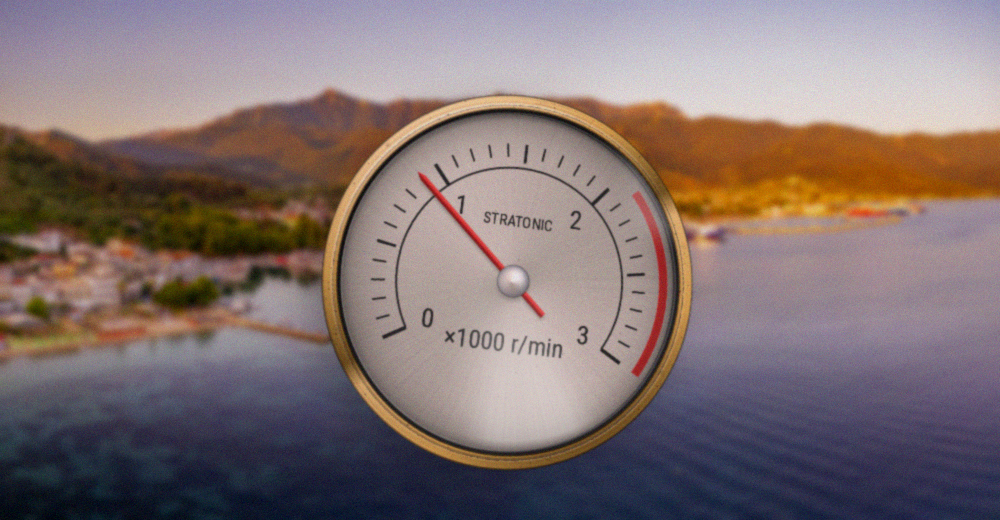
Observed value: 900 rpm
